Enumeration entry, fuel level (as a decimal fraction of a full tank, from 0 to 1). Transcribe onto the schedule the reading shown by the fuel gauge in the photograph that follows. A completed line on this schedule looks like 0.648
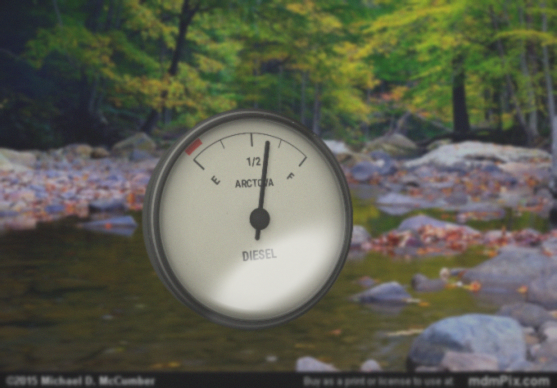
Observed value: 0.625
